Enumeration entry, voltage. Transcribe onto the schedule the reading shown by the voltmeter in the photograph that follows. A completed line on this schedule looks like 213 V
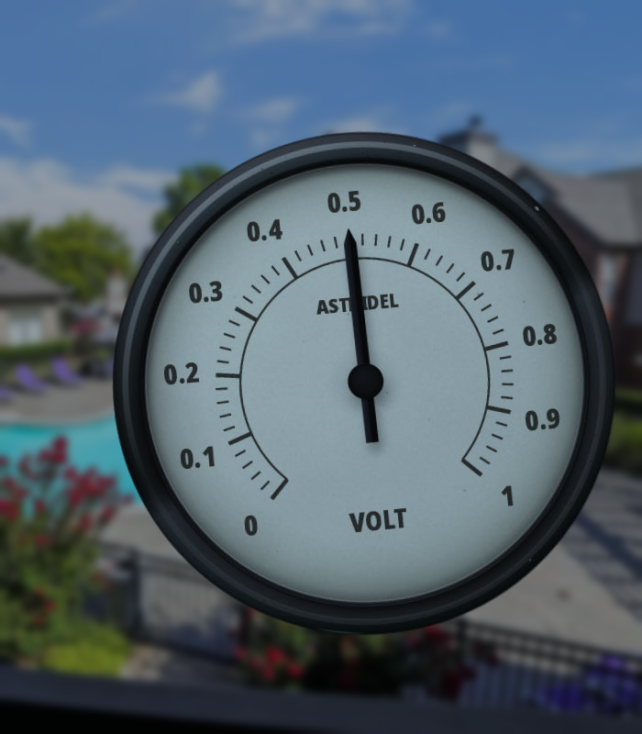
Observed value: 0.5 V
